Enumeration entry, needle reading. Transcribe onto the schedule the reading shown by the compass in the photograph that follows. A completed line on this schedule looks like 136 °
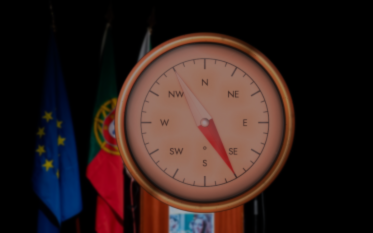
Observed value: 150 °
